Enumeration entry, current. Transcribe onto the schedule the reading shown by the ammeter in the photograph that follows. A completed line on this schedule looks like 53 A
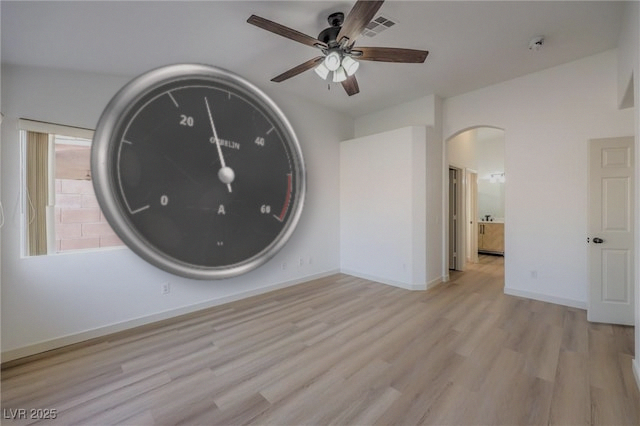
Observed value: 25 A
